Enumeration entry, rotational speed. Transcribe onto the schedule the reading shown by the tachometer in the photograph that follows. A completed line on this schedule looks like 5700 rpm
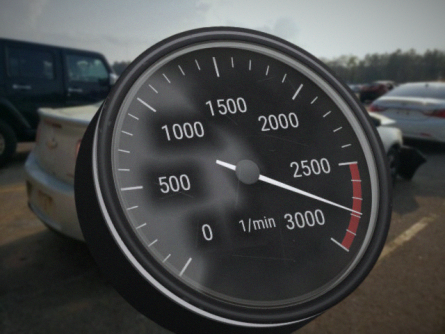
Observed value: 2800 rpm
